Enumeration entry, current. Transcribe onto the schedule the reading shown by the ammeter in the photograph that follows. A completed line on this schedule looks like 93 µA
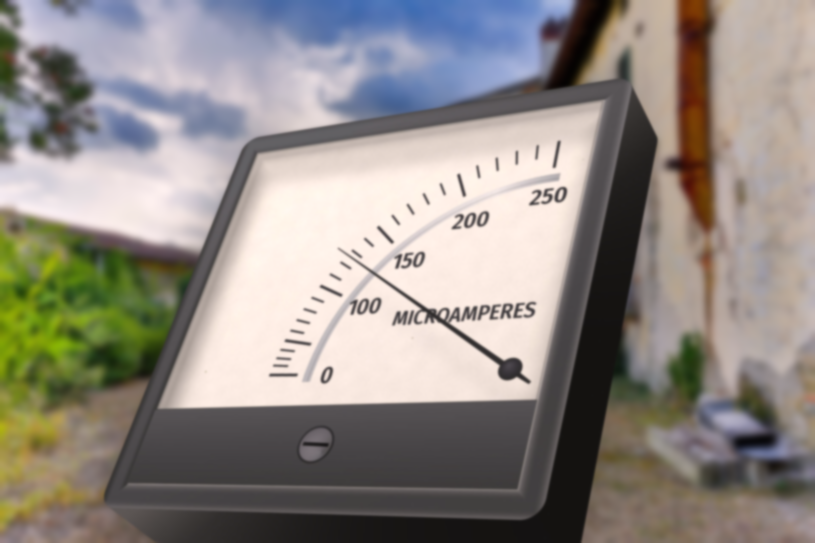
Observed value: 125 µA
